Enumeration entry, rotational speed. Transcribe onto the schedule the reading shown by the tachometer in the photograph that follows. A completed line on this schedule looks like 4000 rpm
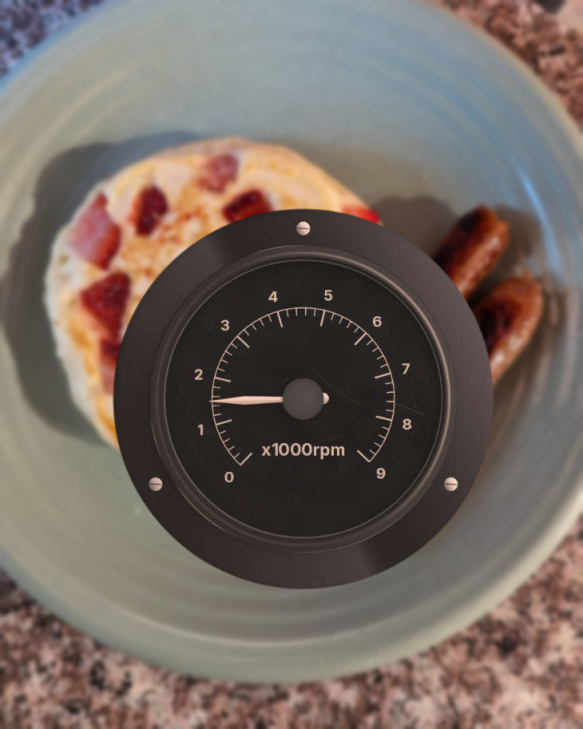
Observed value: 1500 rpm
